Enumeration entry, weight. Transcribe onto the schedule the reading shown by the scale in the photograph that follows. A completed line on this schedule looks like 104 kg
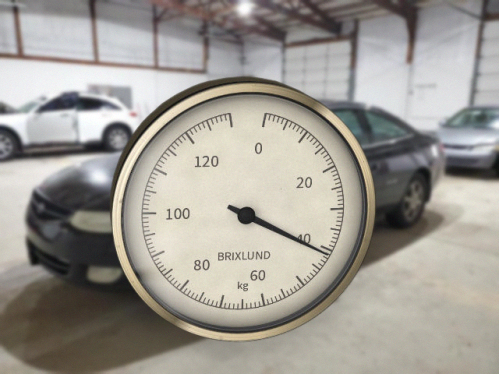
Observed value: 41 kg
